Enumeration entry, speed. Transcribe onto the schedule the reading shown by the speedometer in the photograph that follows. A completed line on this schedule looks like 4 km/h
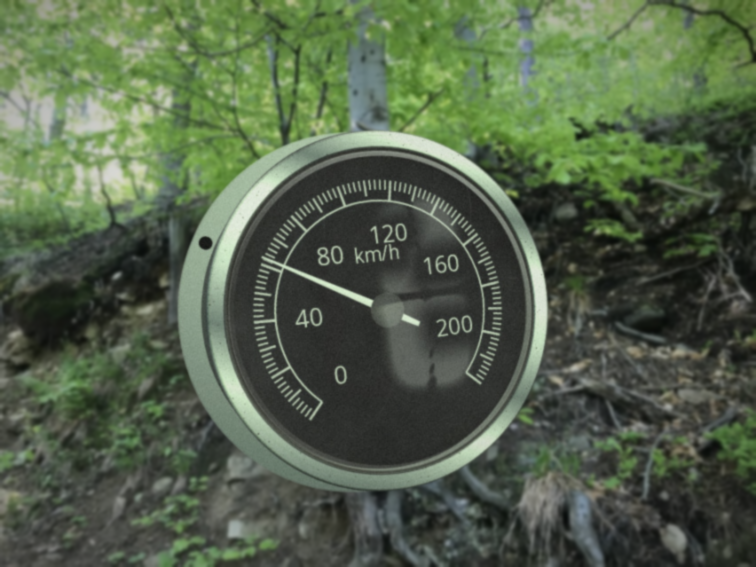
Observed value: 62 km/h
